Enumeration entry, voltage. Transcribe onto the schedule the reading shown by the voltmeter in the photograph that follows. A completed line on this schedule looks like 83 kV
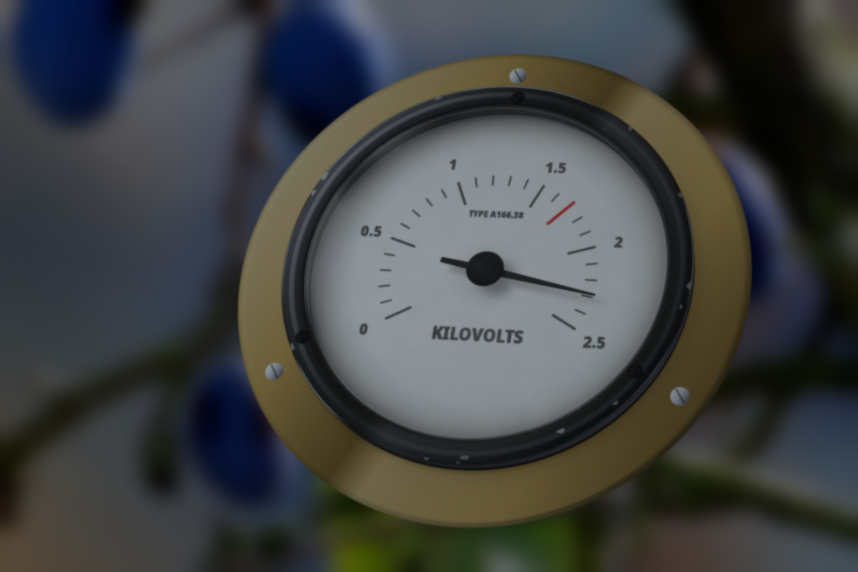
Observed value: 2.3 kV
